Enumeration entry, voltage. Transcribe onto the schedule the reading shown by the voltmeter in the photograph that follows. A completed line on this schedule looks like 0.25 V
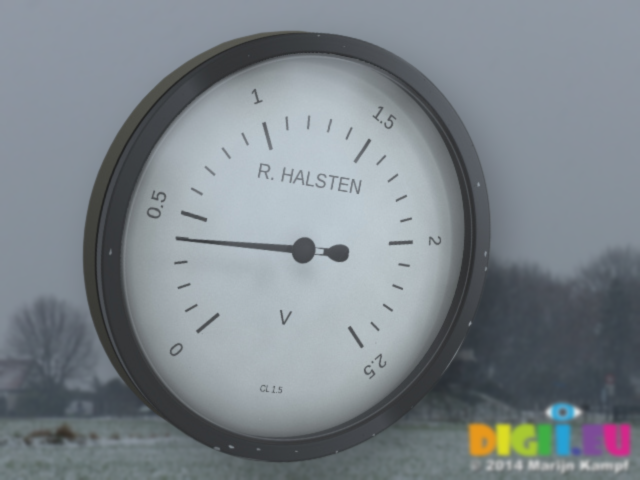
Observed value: 0.4 V
